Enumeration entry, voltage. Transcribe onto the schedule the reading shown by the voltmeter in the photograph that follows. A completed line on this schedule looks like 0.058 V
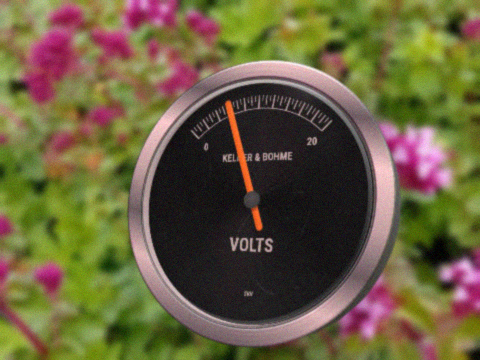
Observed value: 6 V
